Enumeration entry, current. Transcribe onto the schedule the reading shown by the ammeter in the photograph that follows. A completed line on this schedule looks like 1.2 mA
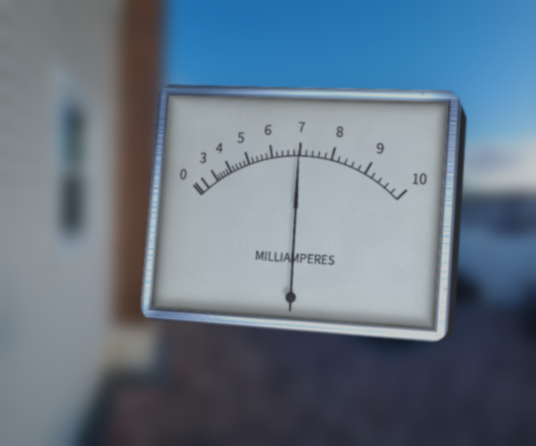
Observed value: 7 mA
